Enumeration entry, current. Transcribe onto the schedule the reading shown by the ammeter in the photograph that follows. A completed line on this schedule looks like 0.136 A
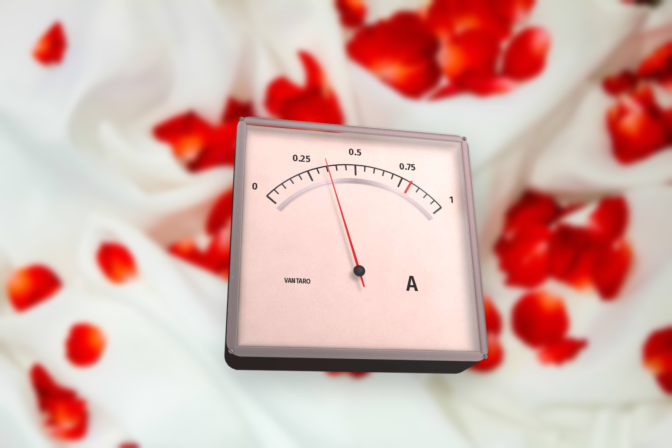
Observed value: 0.35 A
